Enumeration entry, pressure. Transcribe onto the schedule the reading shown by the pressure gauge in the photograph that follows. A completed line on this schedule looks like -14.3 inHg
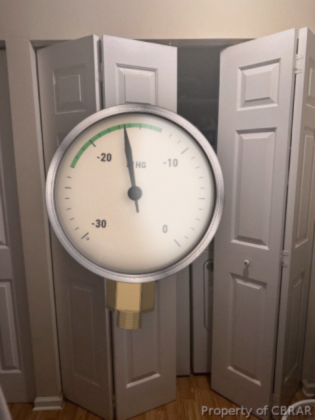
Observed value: -16.5 inHg
